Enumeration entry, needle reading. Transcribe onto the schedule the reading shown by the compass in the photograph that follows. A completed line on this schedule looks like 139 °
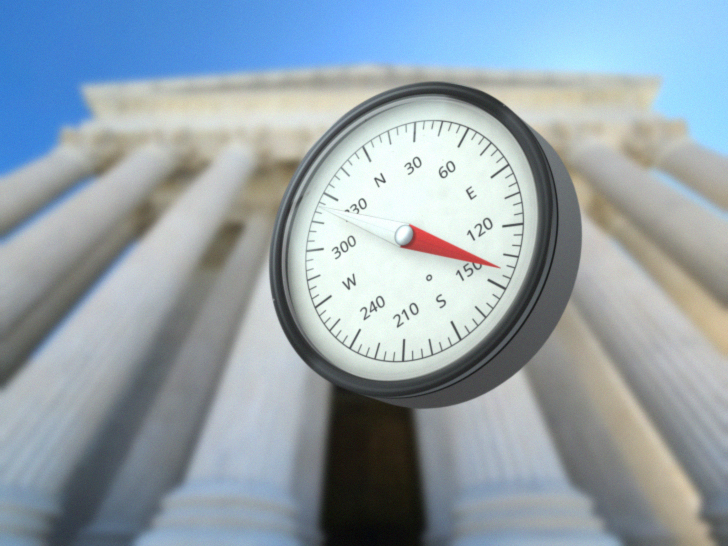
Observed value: 142.5 °
